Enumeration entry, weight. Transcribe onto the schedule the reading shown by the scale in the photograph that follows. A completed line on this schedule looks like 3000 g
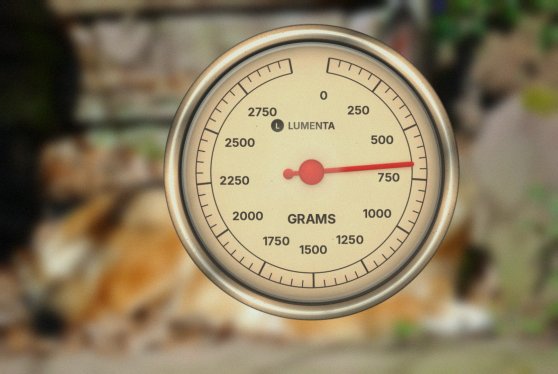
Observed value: 675 g
